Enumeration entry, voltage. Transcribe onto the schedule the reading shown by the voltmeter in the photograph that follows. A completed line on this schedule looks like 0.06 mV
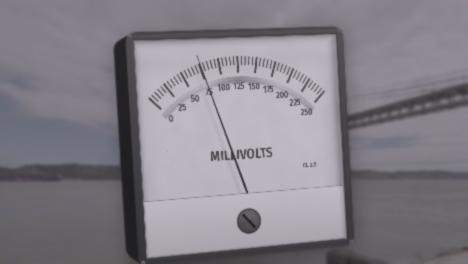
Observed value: 75 mV
